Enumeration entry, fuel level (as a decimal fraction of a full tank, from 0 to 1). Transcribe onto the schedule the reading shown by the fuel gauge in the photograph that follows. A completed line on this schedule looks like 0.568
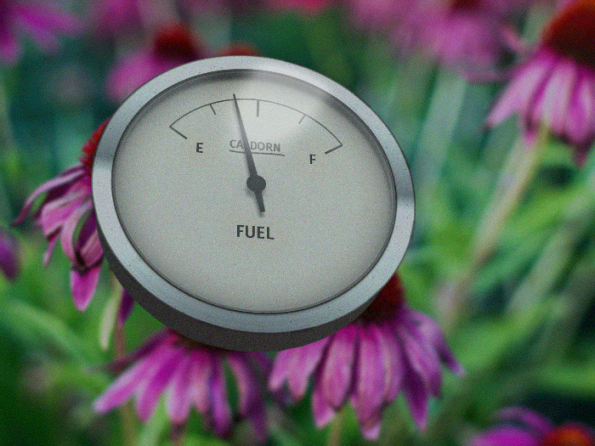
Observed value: 0.375
